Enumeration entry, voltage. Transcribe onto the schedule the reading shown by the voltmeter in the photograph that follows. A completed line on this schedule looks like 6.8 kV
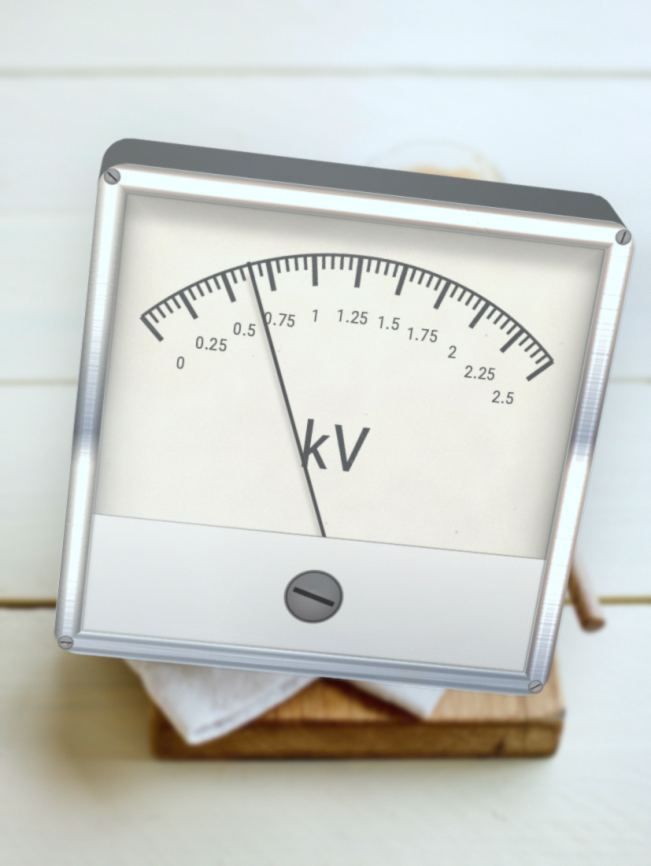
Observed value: 0.65 kV
